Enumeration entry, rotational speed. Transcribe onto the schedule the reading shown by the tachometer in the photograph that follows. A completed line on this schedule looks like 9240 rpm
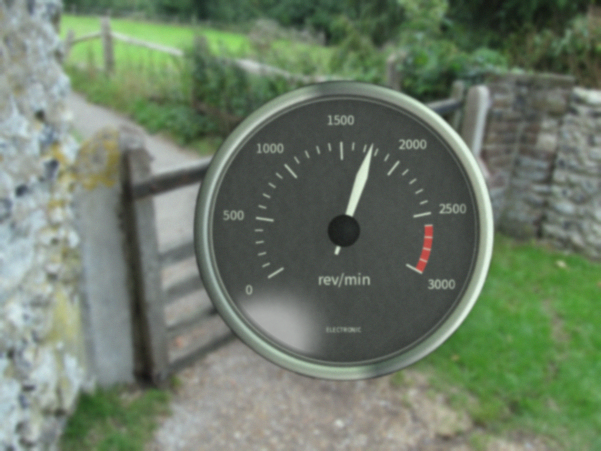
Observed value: 1750 rpm
